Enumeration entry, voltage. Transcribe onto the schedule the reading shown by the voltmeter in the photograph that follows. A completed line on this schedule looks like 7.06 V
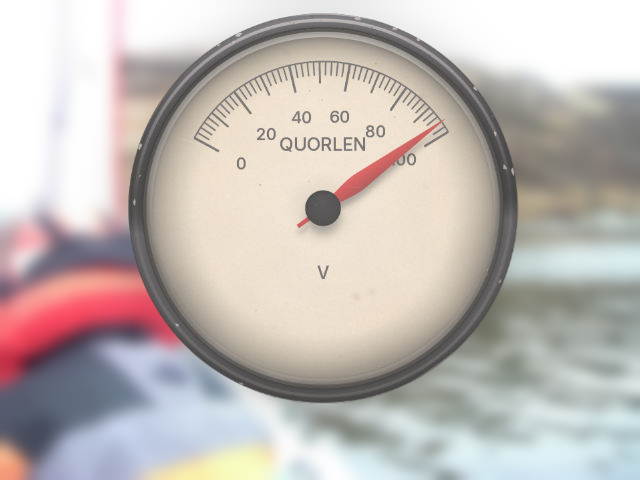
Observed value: 96 V
